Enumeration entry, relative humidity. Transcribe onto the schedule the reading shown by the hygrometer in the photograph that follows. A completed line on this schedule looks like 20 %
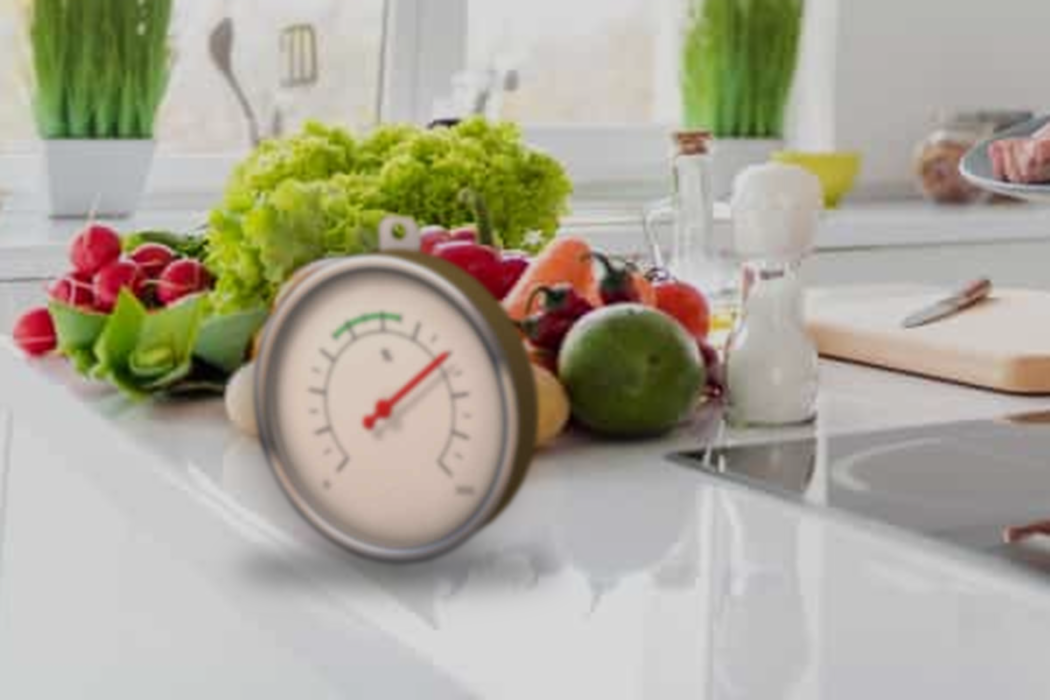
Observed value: 70 %
